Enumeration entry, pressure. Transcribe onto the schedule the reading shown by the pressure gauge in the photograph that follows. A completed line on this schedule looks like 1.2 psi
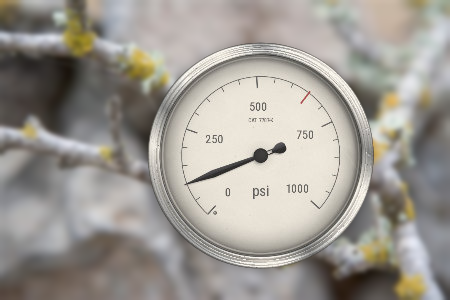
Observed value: 100 psi
